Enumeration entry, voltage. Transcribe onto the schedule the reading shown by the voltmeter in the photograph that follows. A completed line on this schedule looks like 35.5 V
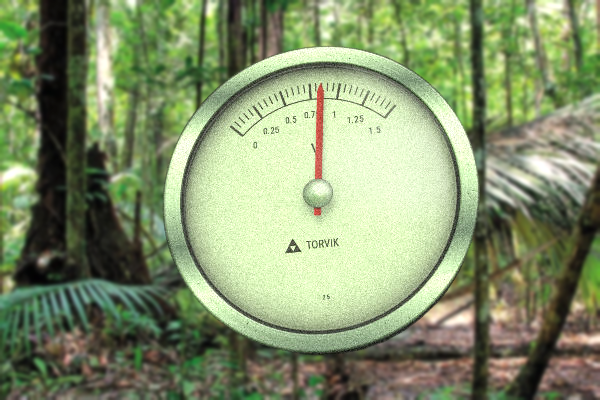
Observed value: 0.85 V
